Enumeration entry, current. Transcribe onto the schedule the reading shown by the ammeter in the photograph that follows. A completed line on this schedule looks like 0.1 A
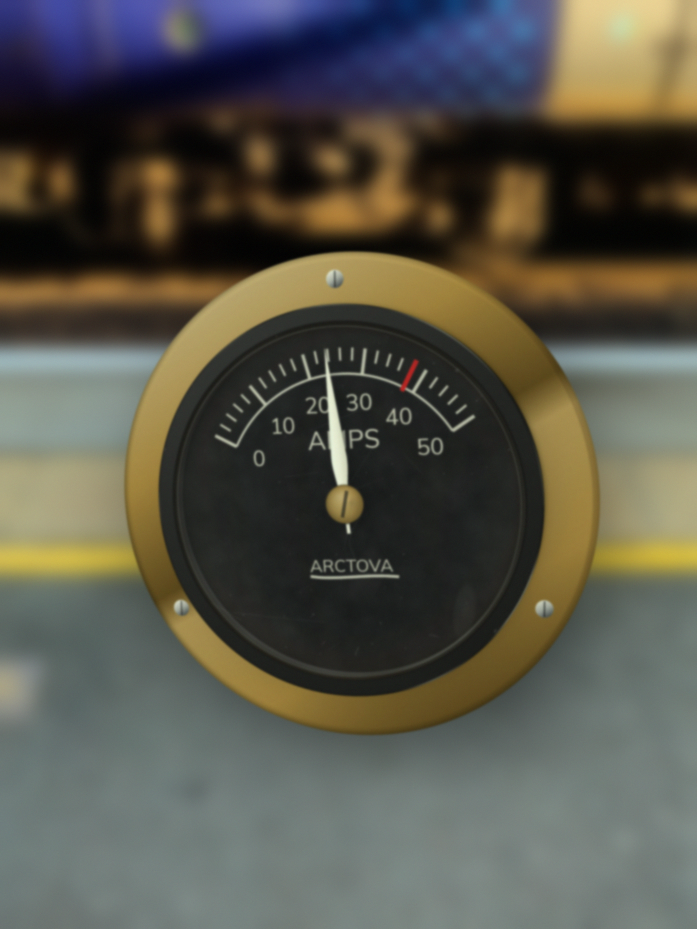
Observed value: 24 A
